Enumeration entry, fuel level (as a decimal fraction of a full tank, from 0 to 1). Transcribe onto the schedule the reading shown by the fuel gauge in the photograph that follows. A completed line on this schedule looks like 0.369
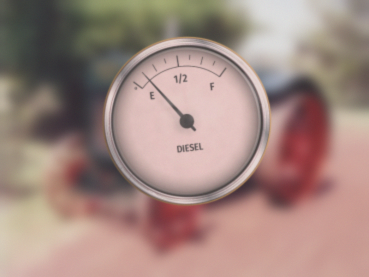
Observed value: 0.125
